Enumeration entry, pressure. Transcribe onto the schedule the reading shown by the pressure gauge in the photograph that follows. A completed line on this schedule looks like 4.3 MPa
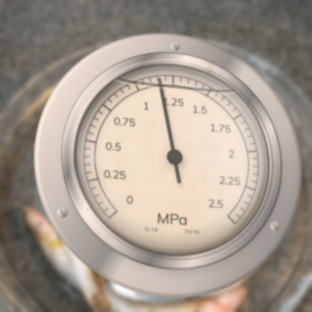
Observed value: 1.15 MPa
